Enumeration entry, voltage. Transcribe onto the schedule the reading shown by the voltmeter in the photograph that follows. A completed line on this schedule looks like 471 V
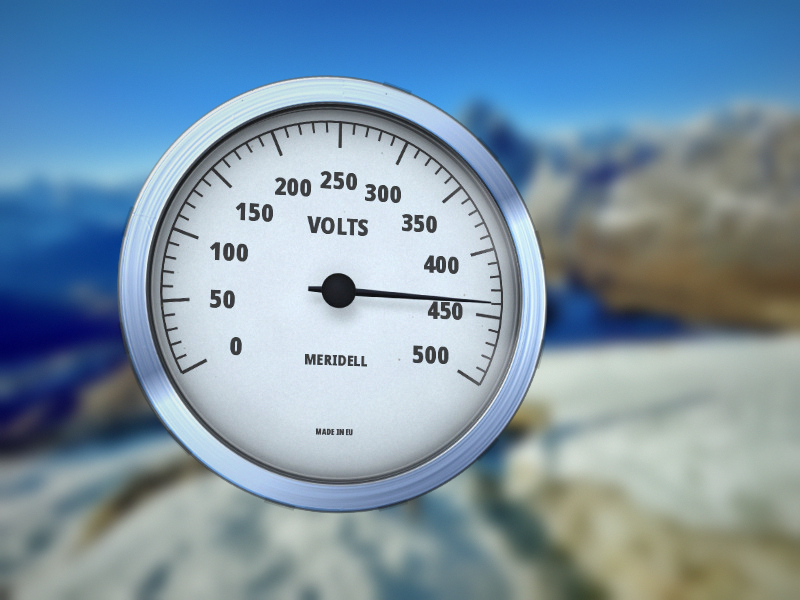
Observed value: 440 V
